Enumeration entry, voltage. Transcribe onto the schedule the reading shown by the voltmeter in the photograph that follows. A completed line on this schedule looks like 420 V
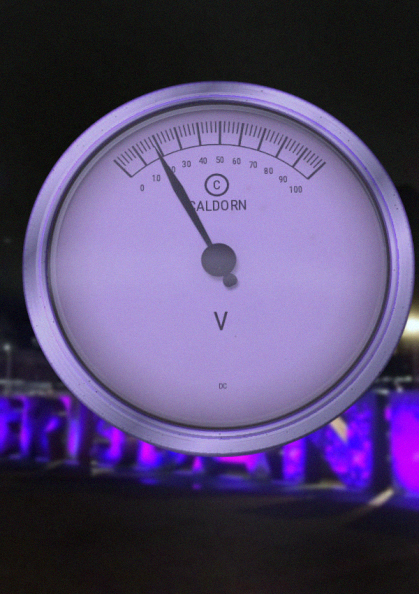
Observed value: 18 V
